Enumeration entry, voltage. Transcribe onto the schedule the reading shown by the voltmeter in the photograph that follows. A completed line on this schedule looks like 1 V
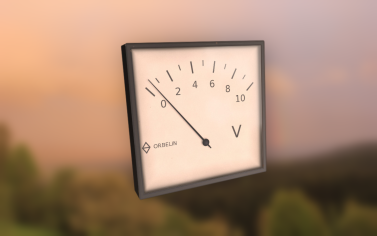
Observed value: 0.5 V
